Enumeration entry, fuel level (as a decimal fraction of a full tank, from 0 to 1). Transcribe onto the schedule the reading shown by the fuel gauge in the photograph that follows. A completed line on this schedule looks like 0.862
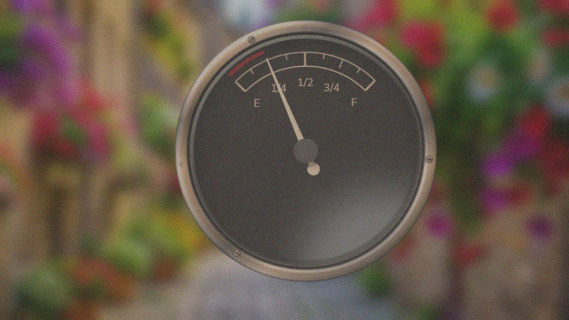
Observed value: 0.25
